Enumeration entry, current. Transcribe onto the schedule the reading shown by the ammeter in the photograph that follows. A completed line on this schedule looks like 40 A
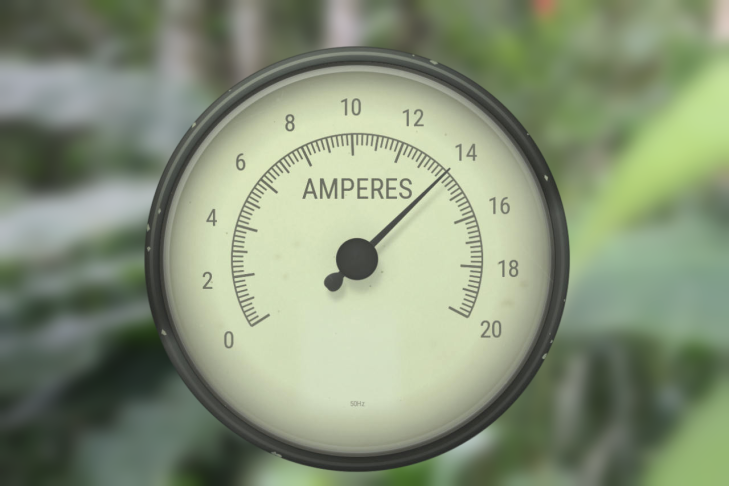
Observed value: 14 A
